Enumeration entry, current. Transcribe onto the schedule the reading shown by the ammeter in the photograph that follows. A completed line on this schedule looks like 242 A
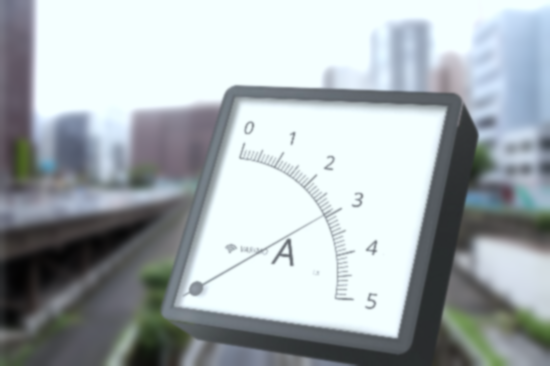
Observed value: 3 A
